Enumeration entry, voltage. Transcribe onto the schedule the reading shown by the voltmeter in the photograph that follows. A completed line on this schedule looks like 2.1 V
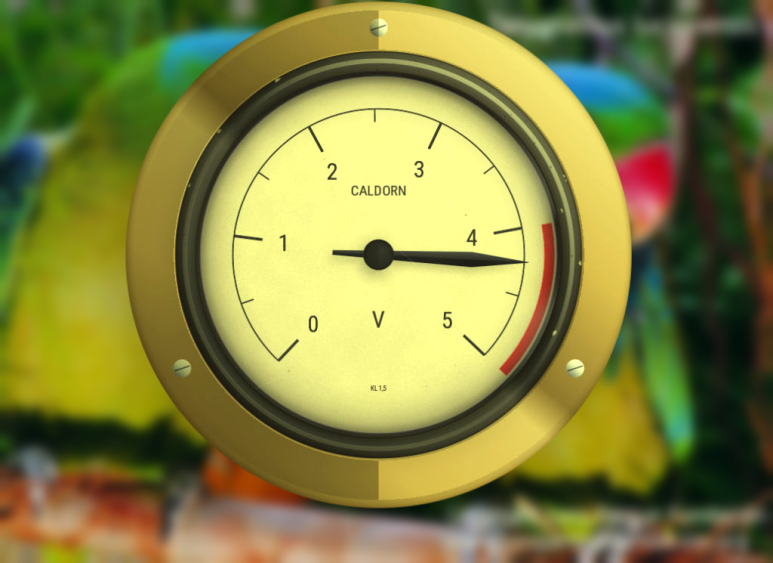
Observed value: 4.25 V
